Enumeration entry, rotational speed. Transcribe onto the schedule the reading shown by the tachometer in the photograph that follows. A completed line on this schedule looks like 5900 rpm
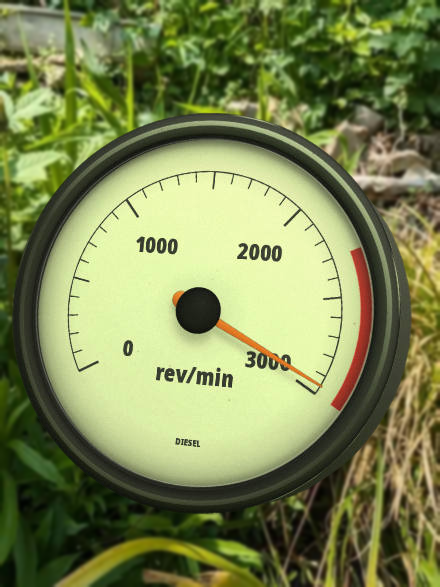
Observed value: 2950 rpm
